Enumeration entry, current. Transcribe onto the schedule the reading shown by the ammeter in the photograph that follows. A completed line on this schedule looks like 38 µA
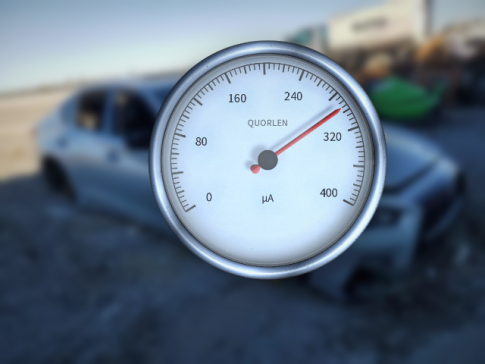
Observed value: 295 µA
